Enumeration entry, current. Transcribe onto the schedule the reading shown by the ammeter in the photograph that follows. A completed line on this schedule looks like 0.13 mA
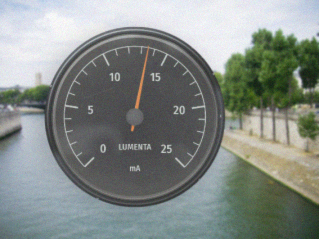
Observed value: 13.5 mA
